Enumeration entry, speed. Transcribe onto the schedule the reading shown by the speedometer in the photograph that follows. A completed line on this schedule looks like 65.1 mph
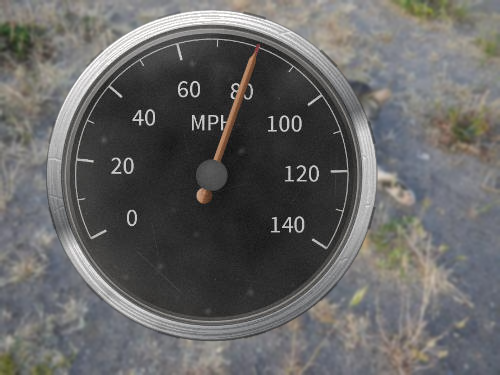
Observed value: 80 mph
